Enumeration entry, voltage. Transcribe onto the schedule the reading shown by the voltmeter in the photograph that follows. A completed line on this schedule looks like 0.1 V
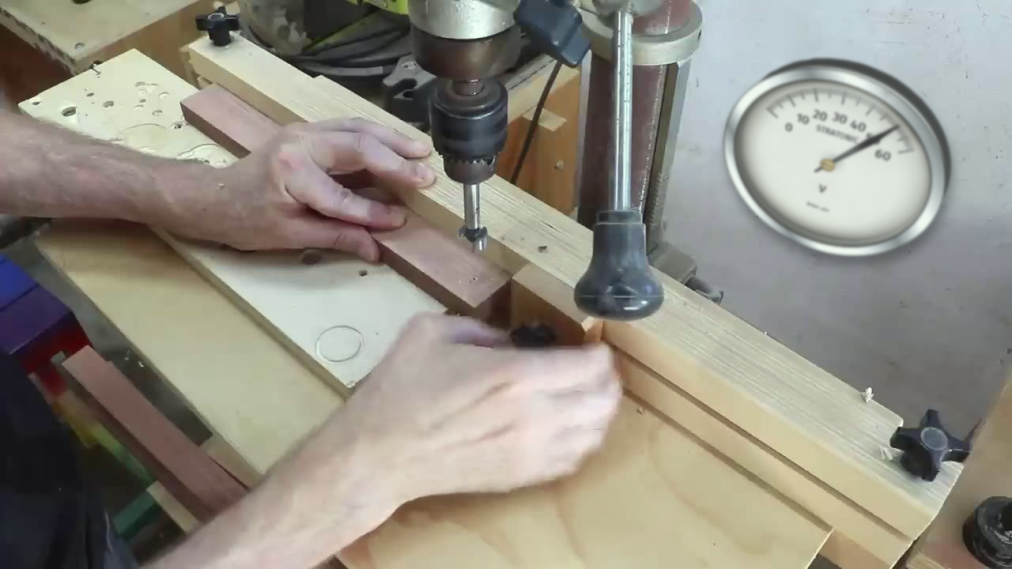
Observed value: 50 V
